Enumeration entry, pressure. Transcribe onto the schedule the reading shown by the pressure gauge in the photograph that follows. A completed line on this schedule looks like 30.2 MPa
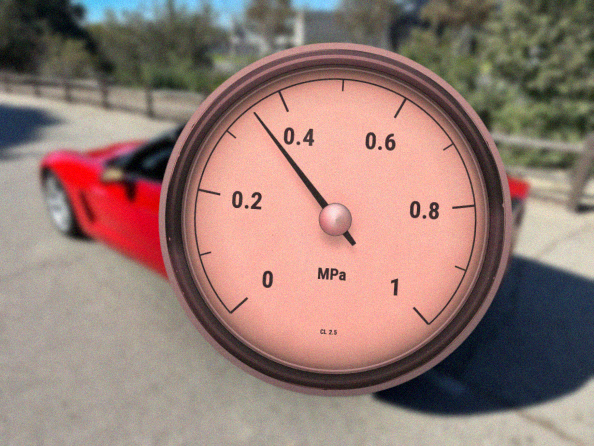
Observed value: 0.35 MPa
